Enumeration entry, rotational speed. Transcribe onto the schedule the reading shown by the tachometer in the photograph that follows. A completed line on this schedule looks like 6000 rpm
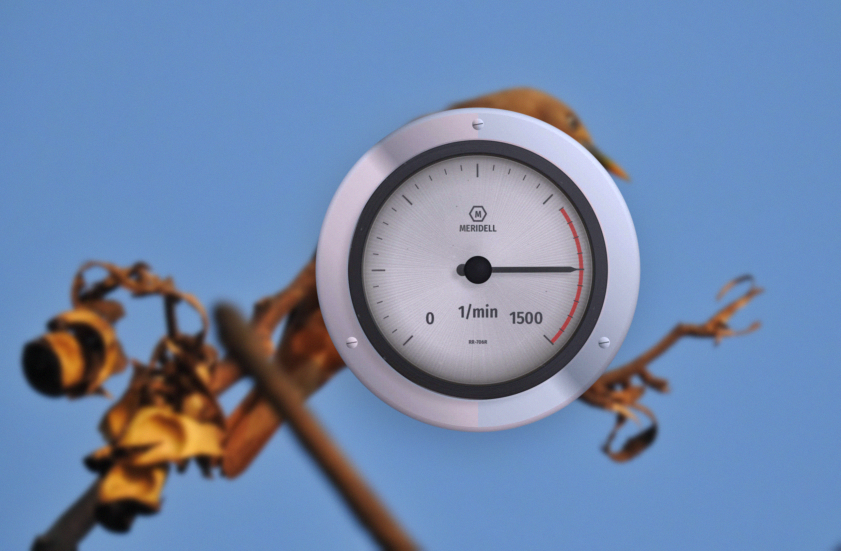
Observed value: 1250 rpm
